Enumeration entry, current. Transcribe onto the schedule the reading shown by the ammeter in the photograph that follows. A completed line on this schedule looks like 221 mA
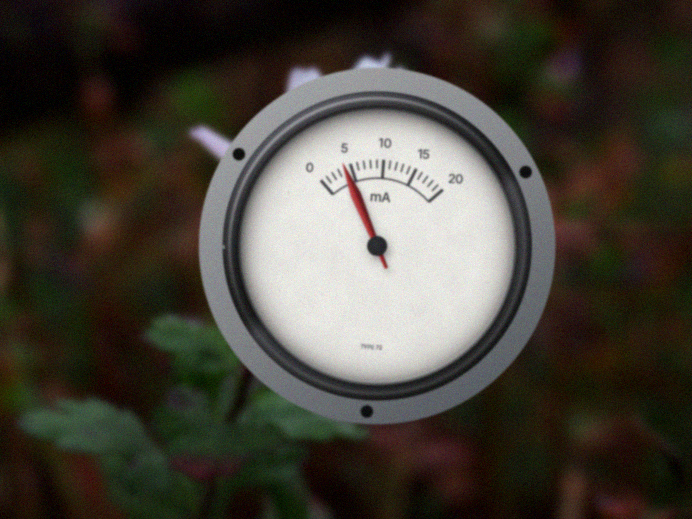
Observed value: 4 mA
